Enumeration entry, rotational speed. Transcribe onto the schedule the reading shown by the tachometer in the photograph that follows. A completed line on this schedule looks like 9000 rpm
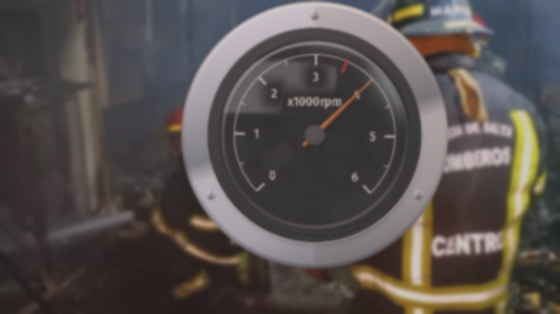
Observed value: 4000 rpm
